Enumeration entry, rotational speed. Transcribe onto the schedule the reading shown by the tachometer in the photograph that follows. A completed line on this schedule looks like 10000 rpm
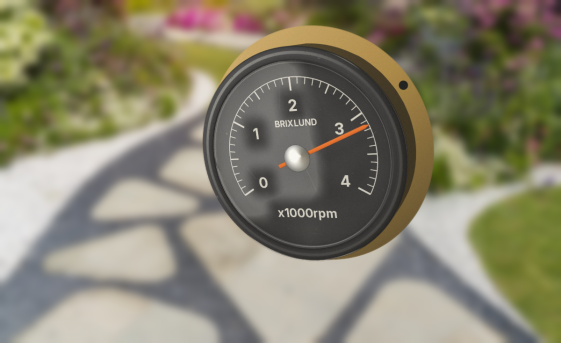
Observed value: 3150 rpm
